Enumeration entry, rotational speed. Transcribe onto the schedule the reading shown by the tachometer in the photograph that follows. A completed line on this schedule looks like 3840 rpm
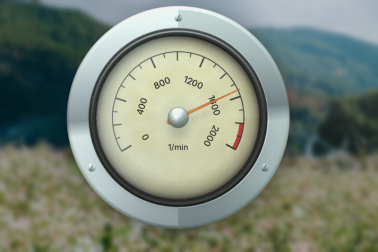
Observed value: 1550 rpm
